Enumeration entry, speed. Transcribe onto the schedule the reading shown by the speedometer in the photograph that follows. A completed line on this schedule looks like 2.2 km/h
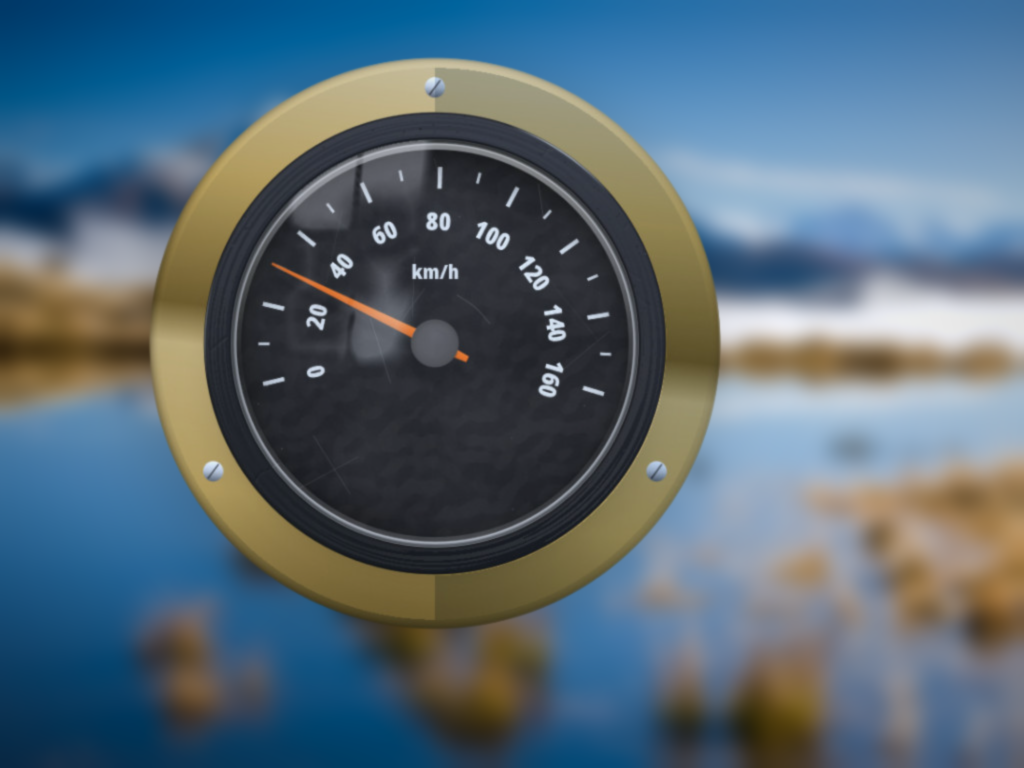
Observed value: 30 km/h
